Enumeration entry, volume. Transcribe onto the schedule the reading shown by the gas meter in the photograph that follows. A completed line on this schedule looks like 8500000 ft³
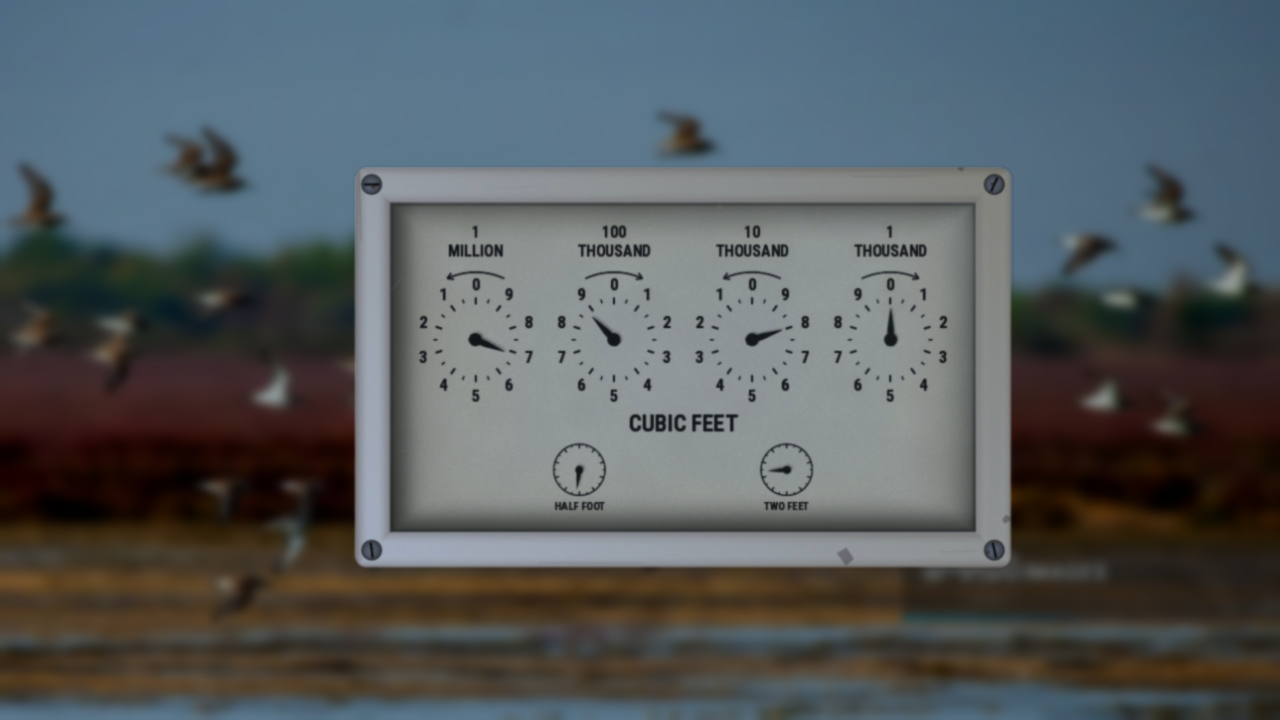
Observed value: 688000 ft³
